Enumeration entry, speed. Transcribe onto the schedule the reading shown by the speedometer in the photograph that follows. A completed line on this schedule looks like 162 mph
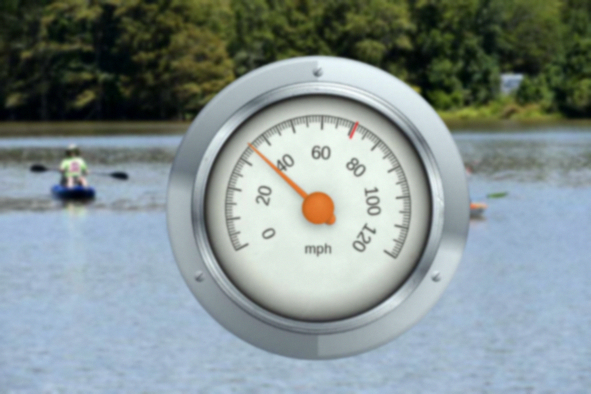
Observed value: 35 mph
